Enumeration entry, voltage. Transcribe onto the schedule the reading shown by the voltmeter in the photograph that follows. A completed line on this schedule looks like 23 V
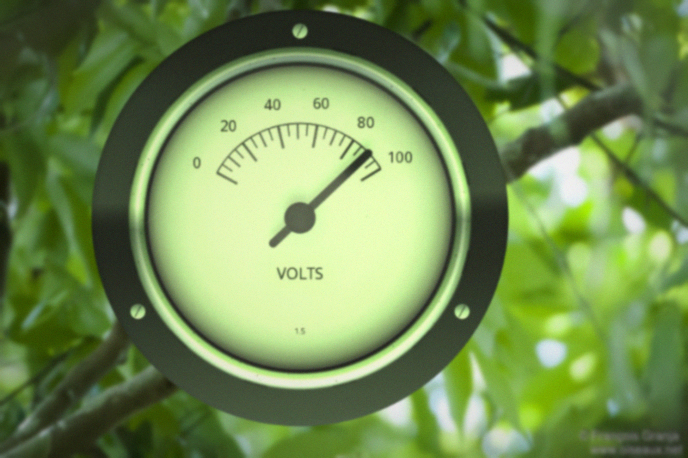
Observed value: 90 V
